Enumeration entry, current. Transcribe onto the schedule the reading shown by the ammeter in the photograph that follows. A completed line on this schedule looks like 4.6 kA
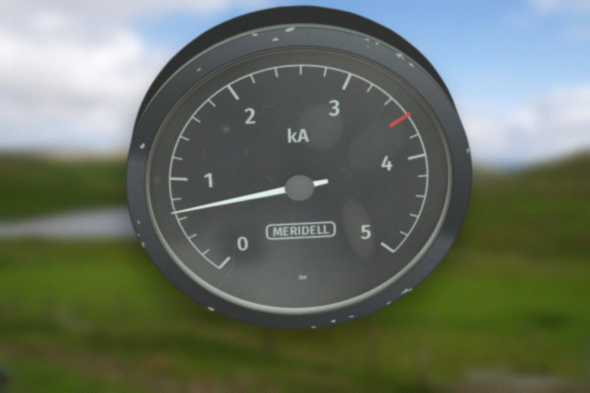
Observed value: 0.7 kA
